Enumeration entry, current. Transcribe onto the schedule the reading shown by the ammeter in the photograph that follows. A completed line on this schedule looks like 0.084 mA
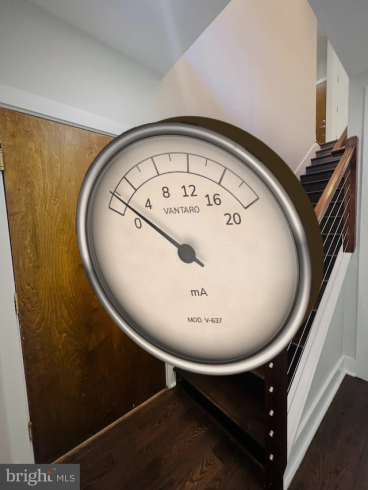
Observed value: 2 mA
